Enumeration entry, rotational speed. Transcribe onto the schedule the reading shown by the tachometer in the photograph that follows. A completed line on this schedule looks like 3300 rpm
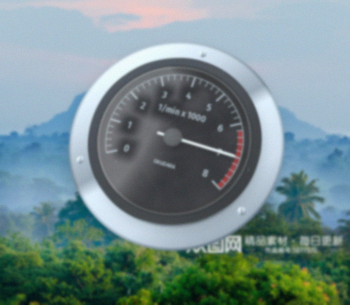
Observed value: 7000 rpm
